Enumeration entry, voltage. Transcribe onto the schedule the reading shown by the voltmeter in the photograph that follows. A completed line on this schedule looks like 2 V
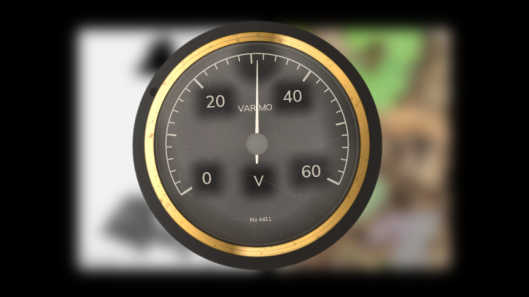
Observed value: 31 V
